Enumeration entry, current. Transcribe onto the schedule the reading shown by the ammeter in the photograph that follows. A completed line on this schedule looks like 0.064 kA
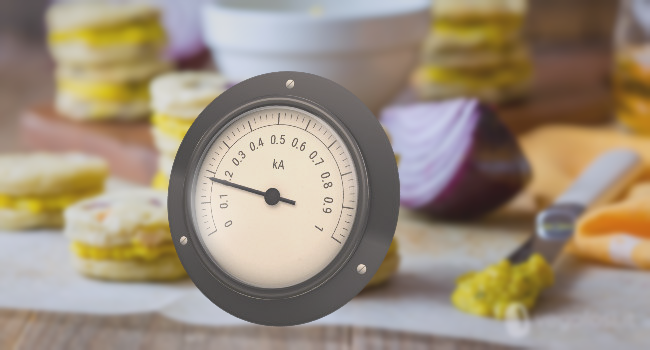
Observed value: 0.18 kA
